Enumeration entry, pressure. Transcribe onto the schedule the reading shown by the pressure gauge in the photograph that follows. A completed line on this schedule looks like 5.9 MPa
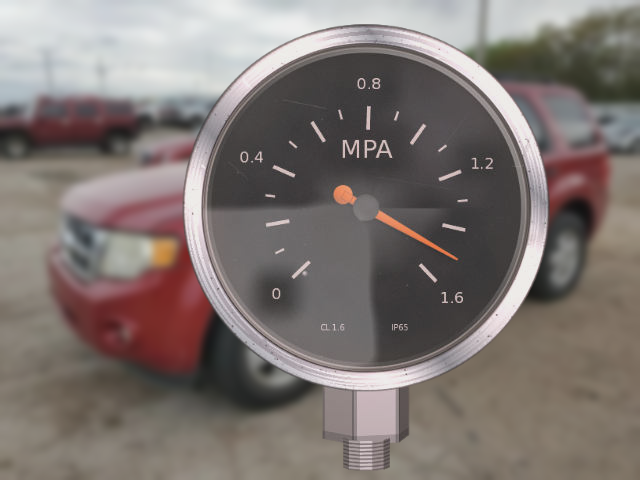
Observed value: 1.5 MPa
